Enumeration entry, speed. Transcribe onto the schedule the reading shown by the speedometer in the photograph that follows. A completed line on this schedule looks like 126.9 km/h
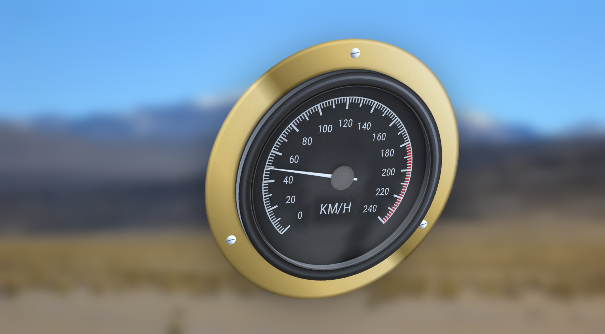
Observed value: 50 km/h
